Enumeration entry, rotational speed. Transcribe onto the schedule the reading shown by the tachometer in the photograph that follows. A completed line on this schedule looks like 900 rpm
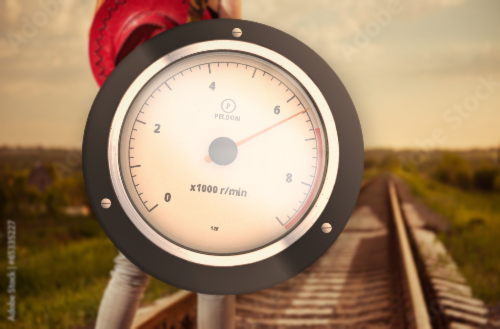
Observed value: 6400 rpm
